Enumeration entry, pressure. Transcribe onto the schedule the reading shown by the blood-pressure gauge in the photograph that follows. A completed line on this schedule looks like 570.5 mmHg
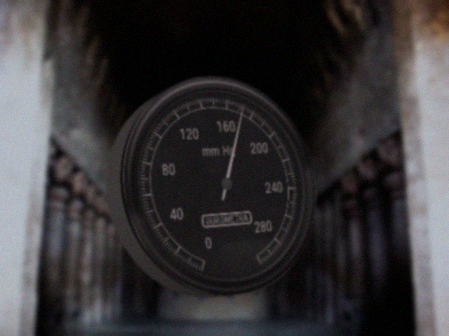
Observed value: 170 mmHg
